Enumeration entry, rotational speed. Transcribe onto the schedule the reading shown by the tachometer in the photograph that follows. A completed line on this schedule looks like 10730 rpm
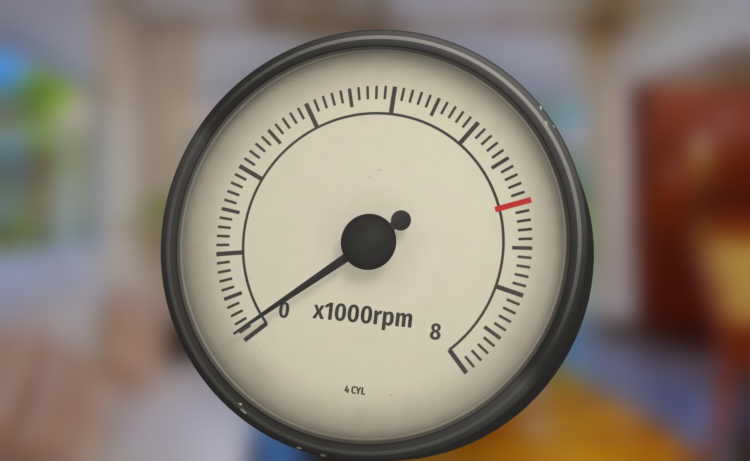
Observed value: 100 rpm
